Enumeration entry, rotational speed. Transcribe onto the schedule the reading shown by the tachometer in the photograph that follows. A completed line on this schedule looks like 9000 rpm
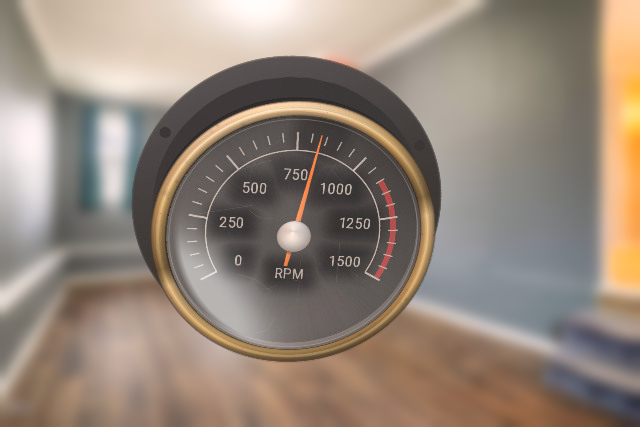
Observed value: 825 rpm
